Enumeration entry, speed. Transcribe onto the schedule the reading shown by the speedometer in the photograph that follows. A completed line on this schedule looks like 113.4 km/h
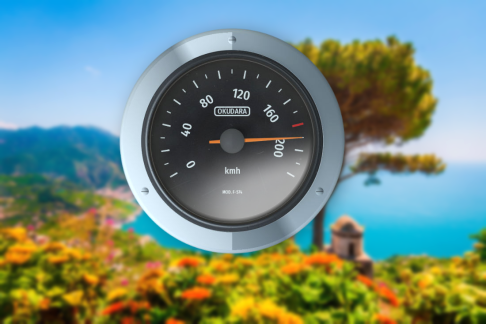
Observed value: 190 km/h
